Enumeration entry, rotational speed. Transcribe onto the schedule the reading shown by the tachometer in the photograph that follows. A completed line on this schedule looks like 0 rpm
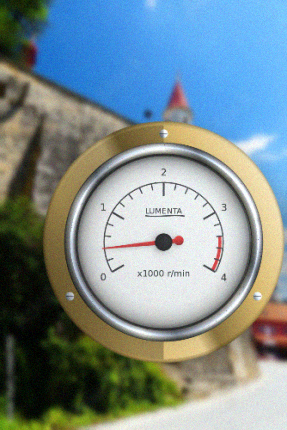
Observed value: 400 rpm
